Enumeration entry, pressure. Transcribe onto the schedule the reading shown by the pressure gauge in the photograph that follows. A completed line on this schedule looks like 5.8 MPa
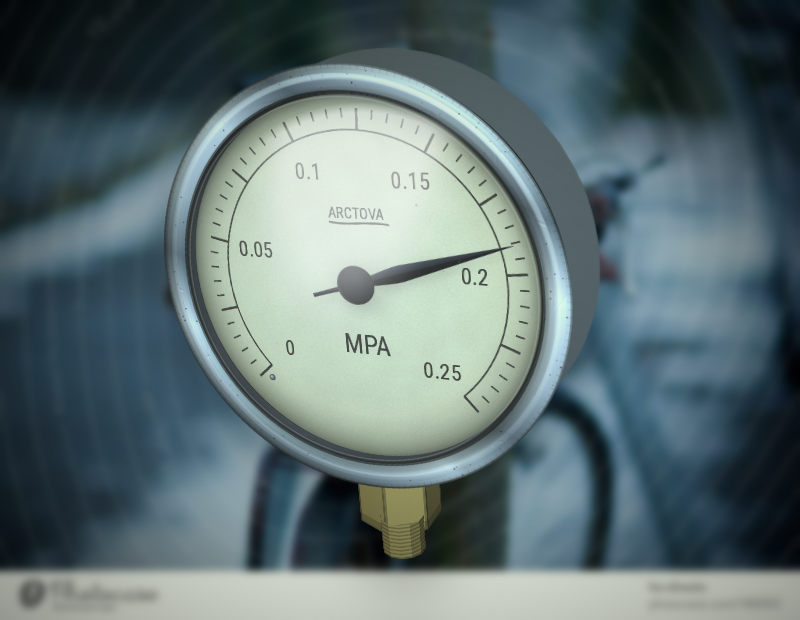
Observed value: 0.19 MPa
